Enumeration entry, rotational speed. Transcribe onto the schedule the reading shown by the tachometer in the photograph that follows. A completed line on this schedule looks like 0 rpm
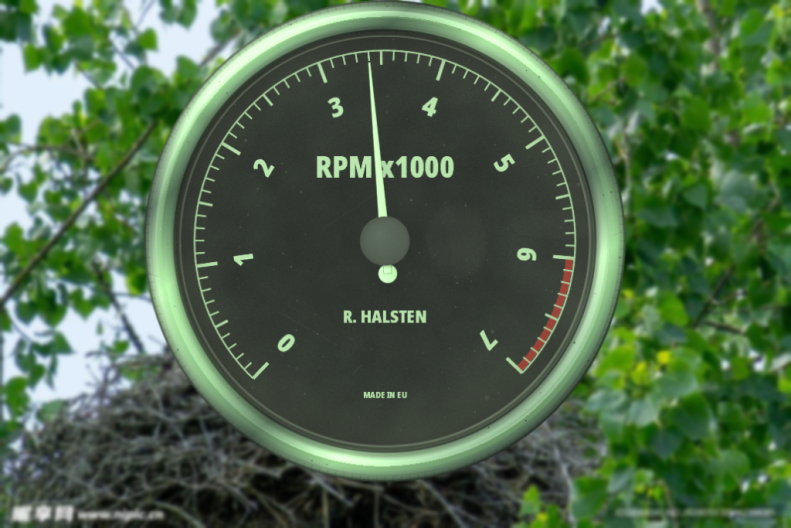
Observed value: 3400 rpm
